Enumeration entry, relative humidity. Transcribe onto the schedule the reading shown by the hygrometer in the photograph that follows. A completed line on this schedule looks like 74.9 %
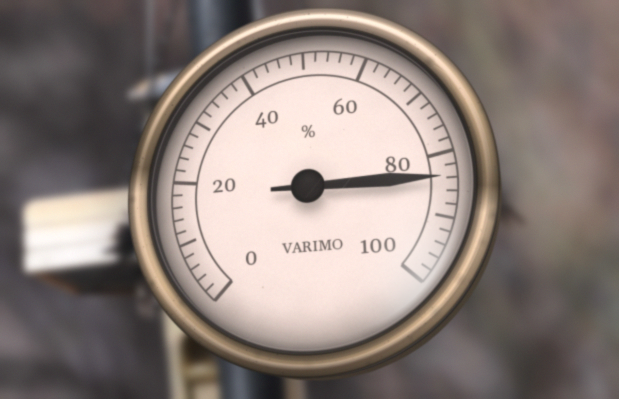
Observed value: 84 %
